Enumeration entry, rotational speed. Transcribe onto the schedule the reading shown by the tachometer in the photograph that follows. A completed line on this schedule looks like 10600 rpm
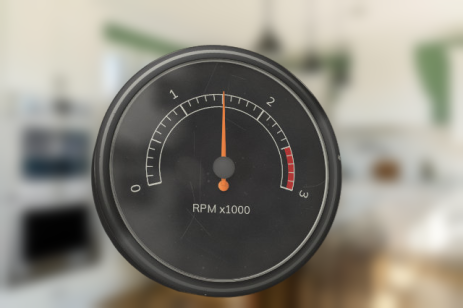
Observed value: 1500 rpm
